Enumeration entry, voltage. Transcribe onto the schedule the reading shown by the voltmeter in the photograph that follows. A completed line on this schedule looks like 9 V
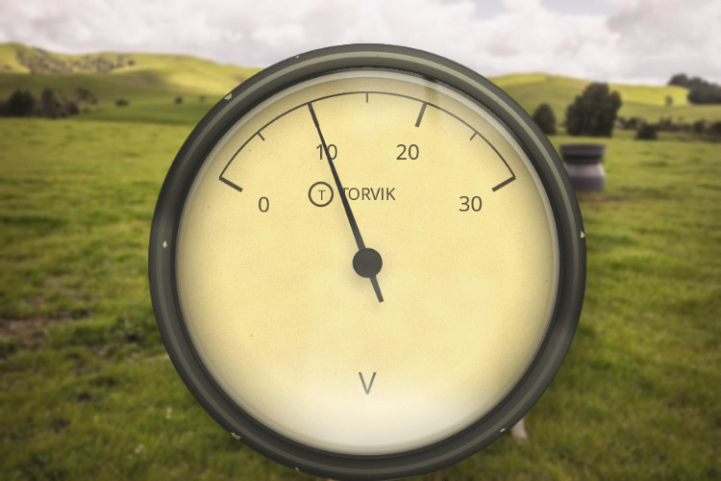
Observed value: 10 V
